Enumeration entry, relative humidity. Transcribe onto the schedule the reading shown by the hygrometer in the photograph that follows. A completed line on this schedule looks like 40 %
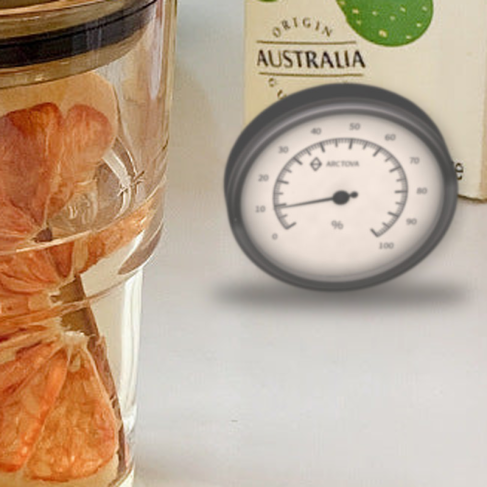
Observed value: 10 %
